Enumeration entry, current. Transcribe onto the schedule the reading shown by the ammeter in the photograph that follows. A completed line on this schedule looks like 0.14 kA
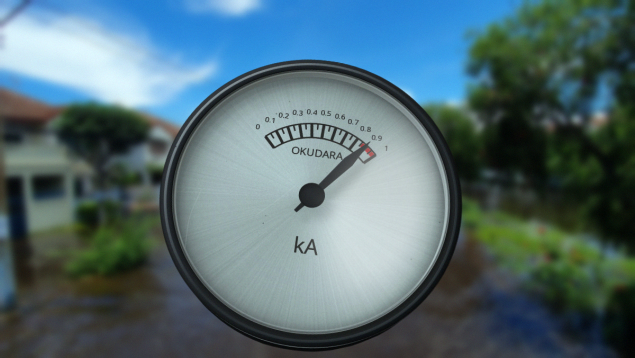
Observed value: 0.9 kA
